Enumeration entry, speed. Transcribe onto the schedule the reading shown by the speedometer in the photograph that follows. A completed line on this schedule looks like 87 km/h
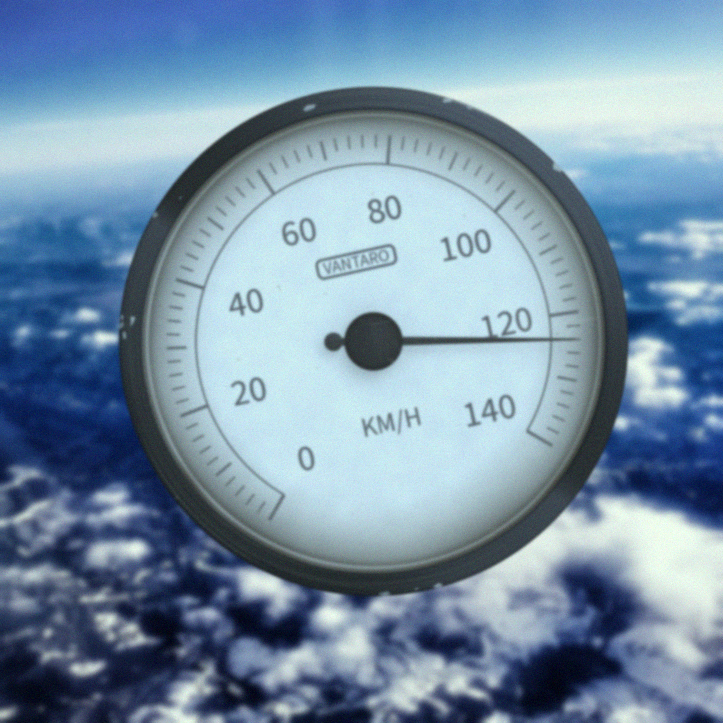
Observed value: 124 km/h
